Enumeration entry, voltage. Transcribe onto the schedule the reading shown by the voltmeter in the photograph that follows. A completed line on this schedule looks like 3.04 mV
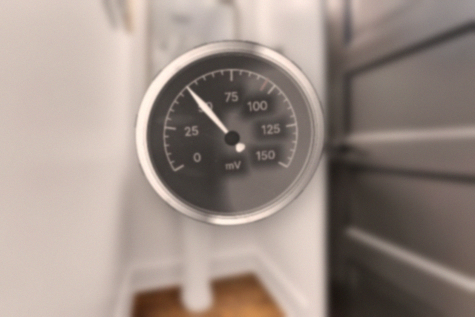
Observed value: 50 mV
